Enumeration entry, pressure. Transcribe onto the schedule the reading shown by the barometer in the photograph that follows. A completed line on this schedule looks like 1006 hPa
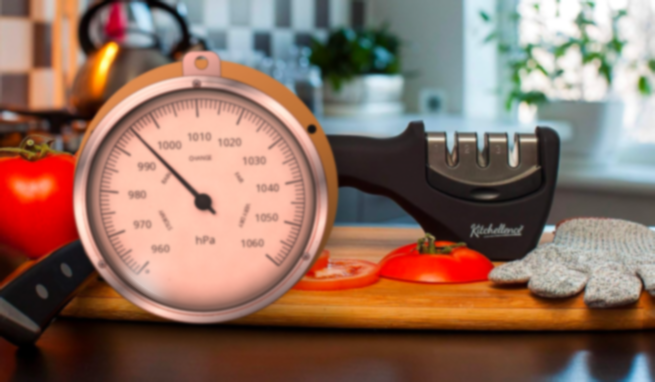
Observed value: 995 hPa
